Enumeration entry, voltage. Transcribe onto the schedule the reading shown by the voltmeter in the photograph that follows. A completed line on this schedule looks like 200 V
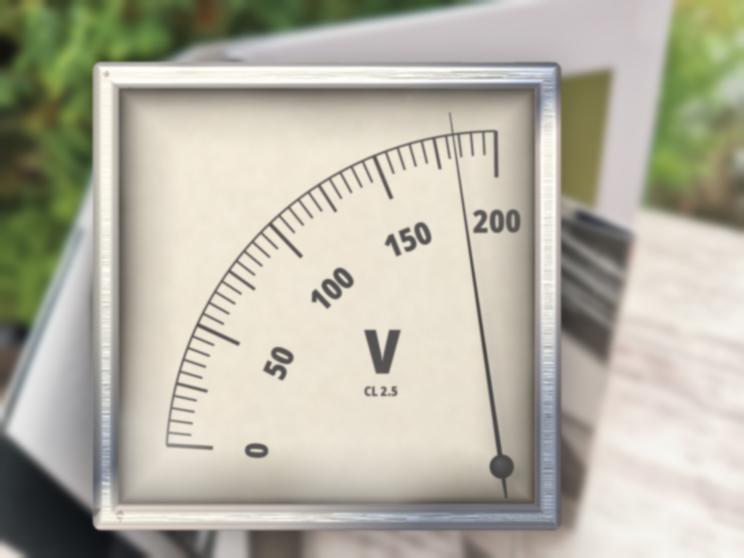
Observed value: 182.5 V
